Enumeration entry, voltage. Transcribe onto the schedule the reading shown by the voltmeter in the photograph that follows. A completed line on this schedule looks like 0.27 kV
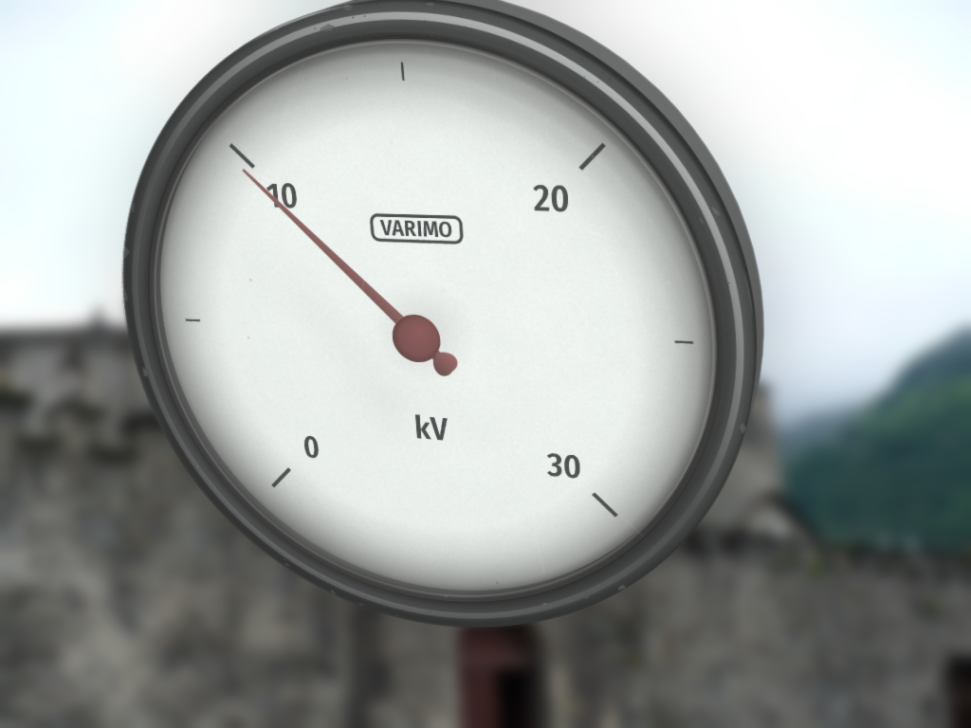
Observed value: 10 kV
